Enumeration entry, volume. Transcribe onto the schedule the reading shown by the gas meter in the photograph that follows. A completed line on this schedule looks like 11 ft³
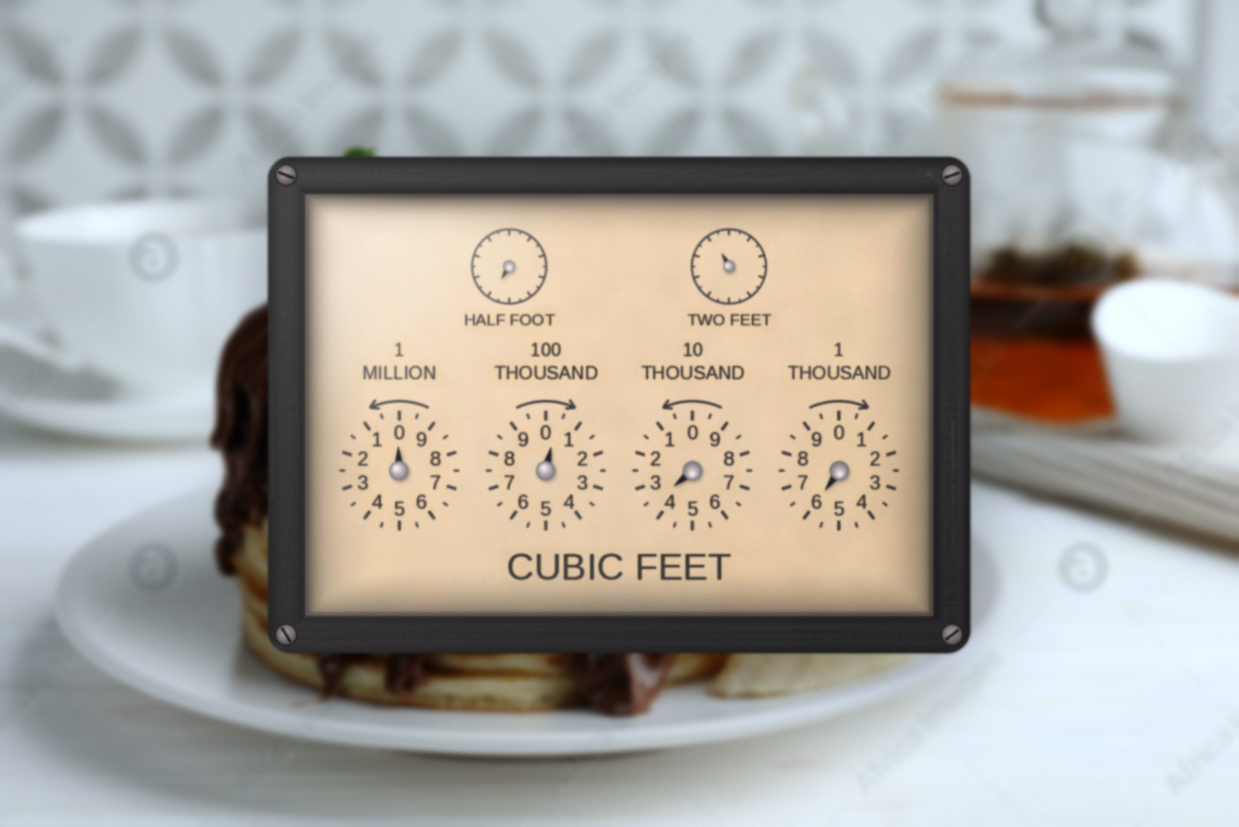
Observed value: 3600 ft³
